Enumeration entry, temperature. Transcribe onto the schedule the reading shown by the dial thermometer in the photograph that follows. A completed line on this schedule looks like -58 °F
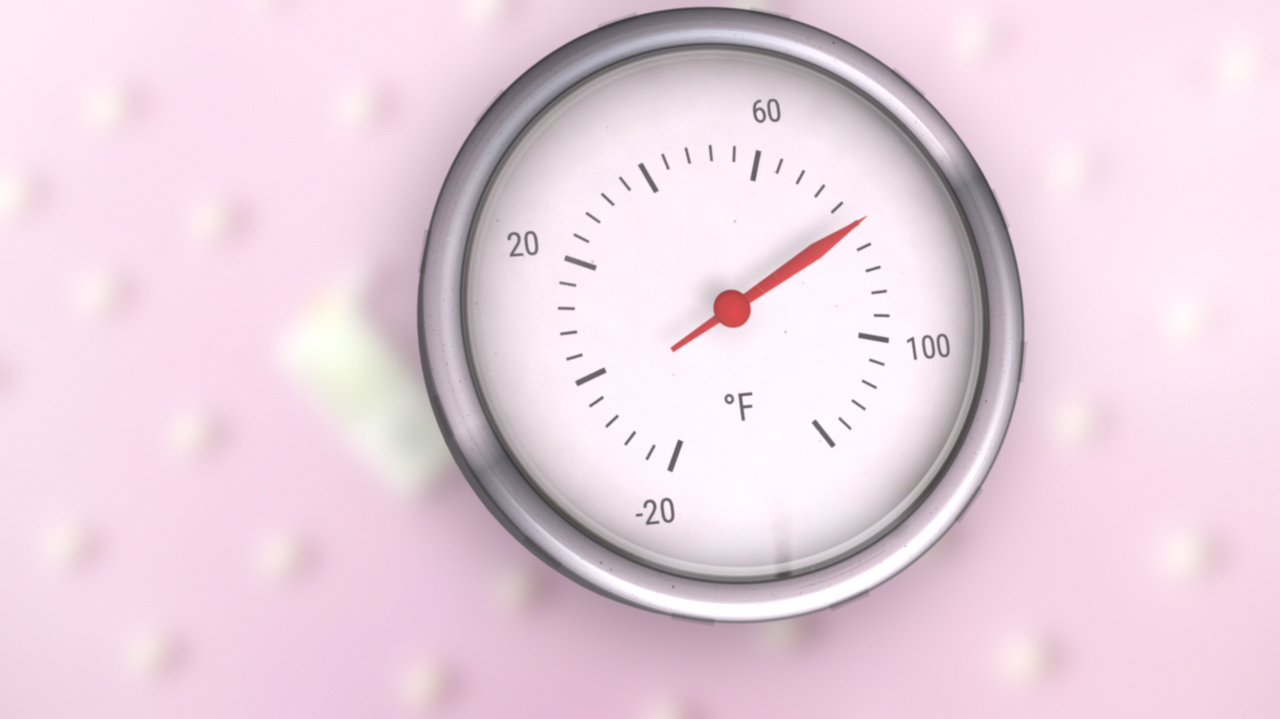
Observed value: 80 °F
